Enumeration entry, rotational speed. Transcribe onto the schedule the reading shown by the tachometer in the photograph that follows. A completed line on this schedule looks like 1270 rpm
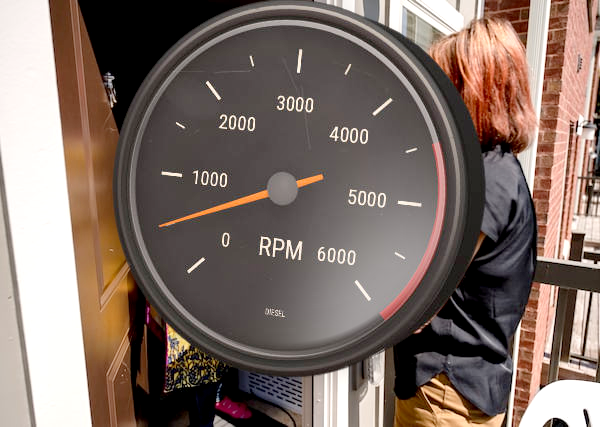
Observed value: 500 rpm
